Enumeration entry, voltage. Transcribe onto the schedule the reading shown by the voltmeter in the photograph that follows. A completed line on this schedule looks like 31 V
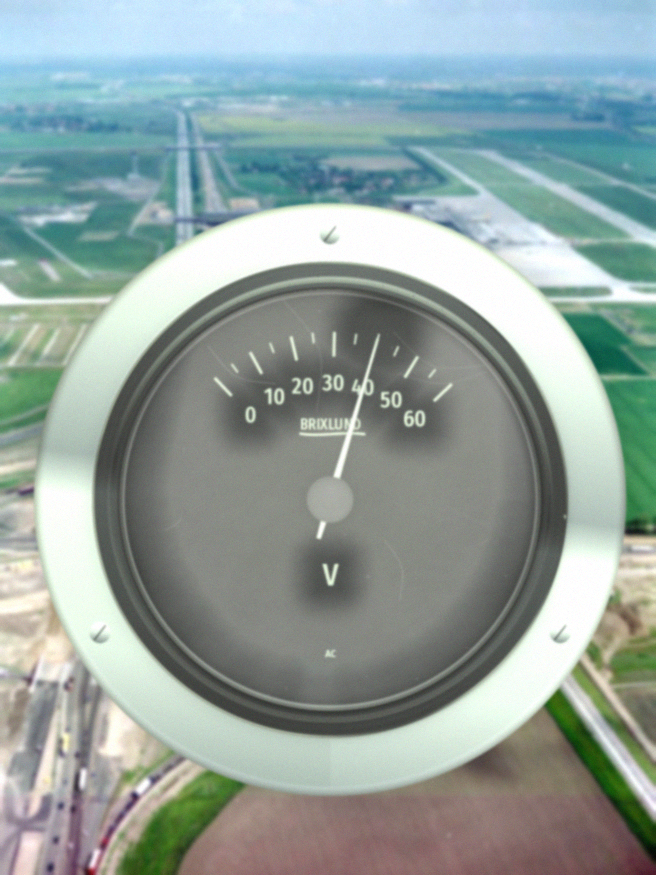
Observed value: 40 V
